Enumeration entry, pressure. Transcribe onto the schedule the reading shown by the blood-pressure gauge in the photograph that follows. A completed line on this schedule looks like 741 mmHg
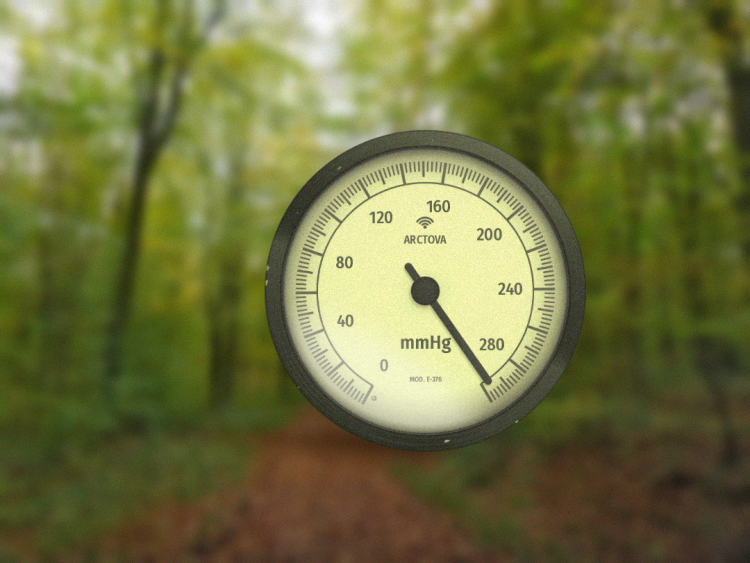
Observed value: 296 mmHg
